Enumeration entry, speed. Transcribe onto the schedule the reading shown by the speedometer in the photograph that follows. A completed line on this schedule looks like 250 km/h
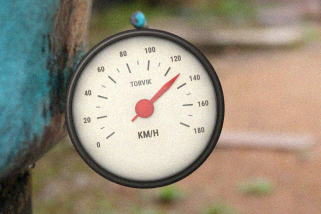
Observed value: 130 km/h
